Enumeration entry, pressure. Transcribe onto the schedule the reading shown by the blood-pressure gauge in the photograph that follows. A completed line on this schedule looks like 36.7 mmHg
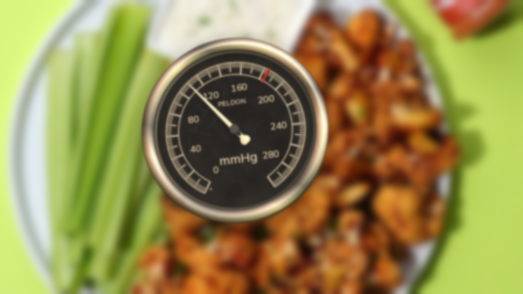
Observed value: 110 mmHg
